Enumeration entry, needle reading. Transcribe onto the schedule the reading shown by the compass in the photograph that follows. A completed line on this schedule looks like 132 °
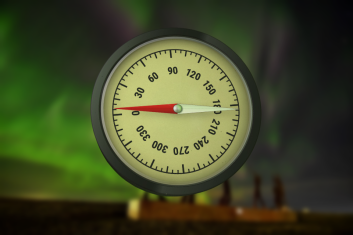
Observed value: 5 °
